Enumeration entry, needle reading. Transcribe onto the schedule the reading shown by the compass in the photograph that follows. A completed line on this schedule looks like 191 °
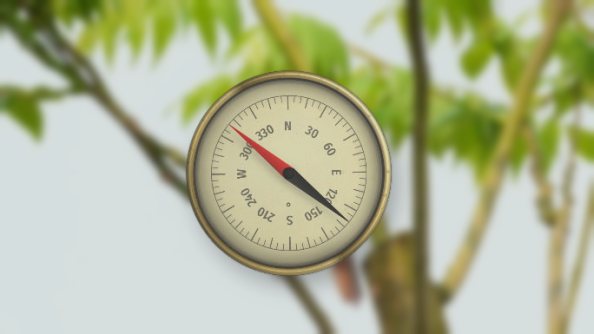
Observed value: 310 °
